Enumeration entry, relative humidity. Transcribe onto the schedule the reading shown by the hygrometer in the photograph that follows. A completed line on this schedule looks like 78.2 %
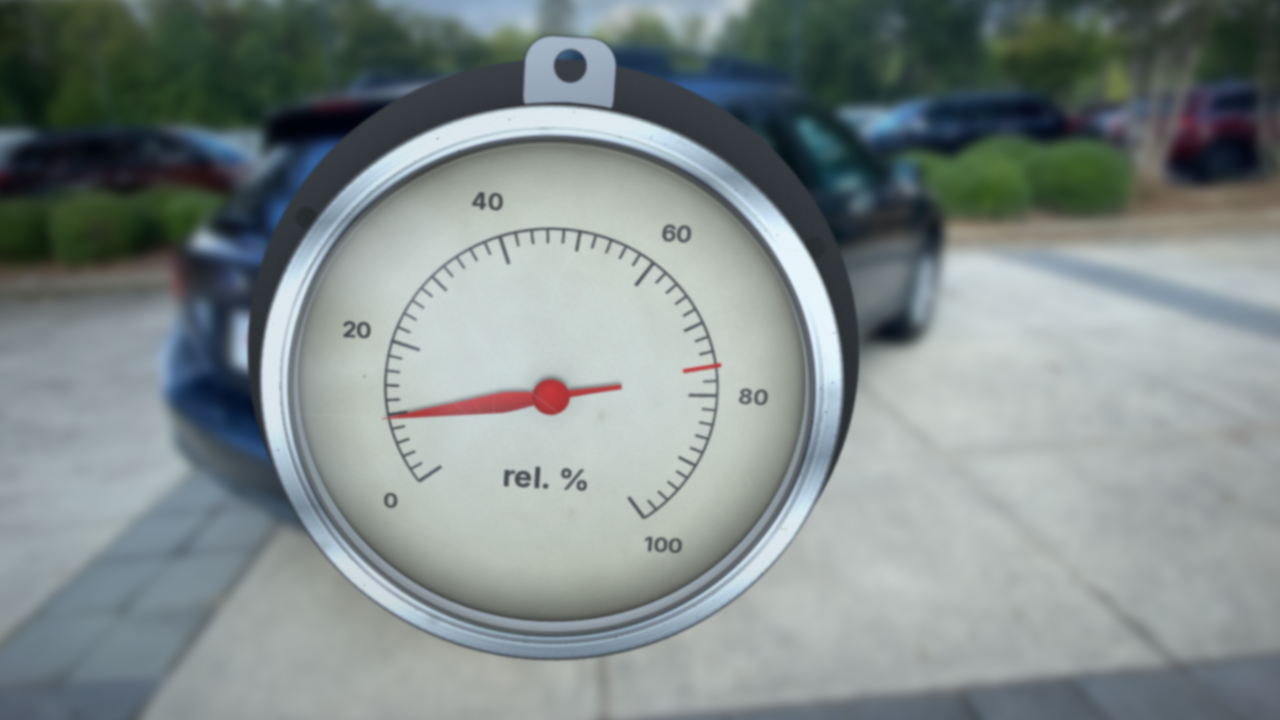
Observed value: 10 %
